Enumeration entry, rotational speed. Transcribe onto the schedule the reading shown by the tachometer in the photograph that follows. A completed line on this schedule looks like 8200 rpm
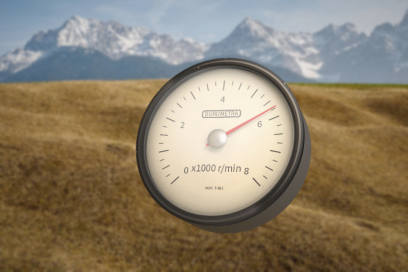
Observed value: 5750 rpm
